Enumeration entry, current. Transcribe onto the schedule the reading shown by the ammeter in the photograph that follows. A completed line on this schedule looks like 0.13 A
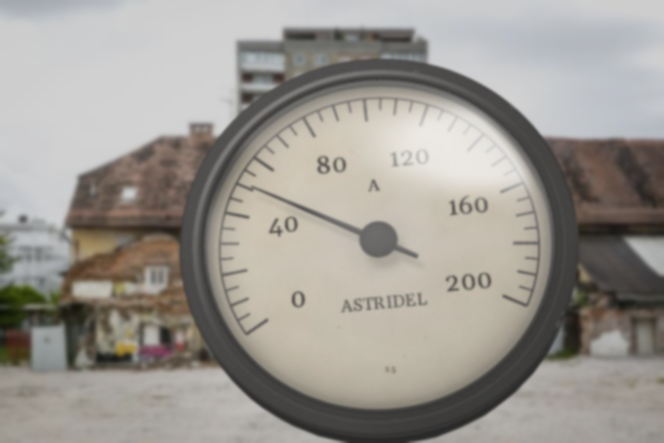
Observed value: 50 A
